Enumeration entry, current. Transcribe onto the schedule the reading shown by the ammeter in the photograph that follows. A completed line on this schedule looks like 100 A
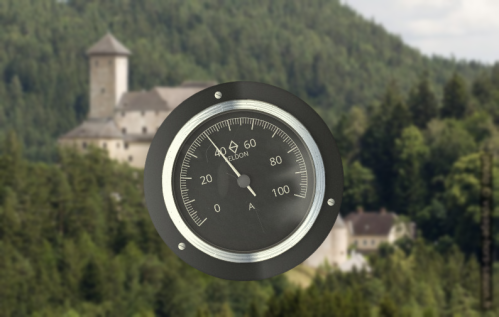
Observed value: 40 A
